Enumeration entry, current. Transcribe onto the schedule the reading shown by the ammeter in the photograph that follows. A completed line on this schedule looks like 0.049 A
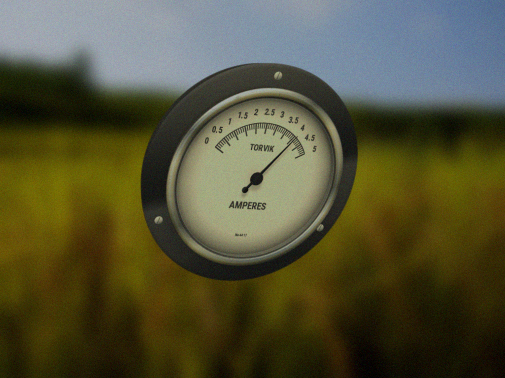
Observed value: 4 A
